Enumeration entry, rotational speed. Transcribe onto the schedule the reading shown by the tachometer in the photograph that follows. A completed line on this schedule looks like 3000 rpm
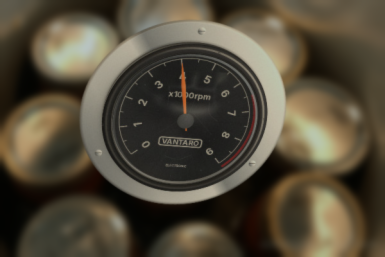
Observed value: 4000 rpm
